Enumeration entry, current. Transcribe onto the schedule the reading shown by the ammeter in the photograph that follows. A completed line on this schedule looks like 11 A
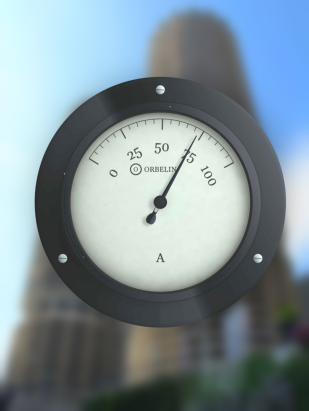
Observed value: 72.5 A
